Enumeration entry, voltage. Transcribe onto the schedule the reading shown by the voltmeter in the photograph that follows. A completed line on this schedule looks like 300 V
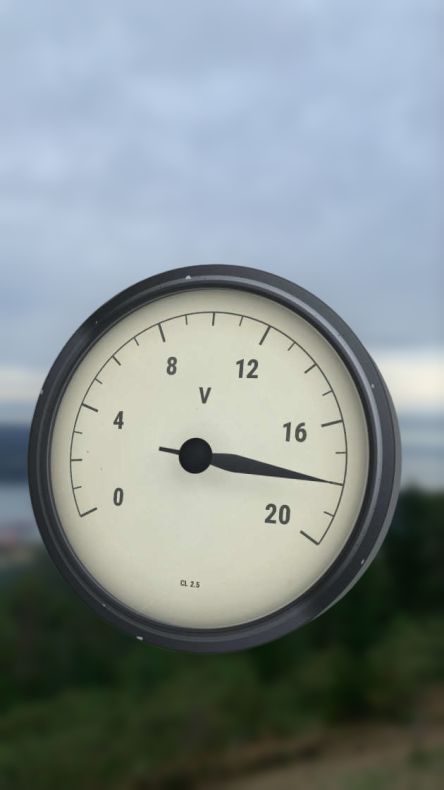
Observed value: 18 V
